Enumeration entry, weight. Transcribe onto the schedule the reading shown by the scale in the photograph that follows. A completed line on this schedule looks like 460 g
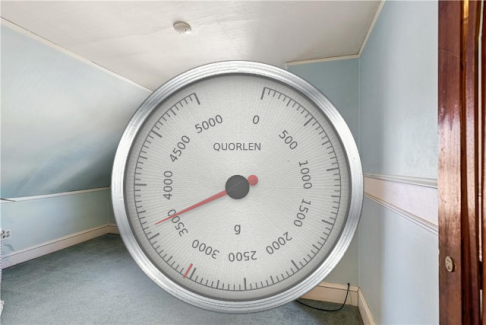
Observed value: 3600 g
